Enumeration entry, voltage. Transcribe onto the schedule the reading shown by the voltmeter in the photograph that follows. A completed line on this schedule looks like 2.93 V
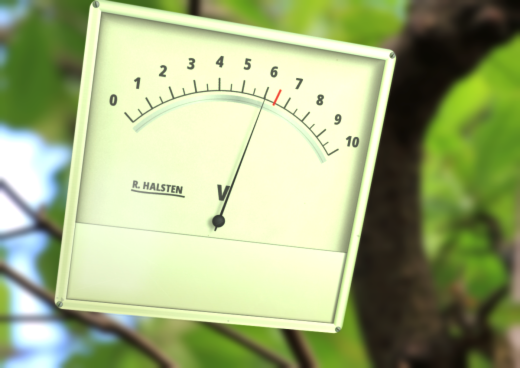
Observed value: 6 V
